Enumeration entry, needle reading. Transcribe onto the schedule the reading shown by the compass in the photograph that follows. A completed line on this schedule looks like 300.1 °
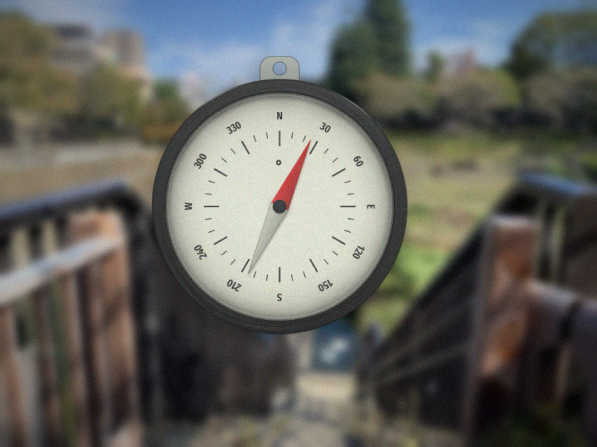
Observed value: 25 °
